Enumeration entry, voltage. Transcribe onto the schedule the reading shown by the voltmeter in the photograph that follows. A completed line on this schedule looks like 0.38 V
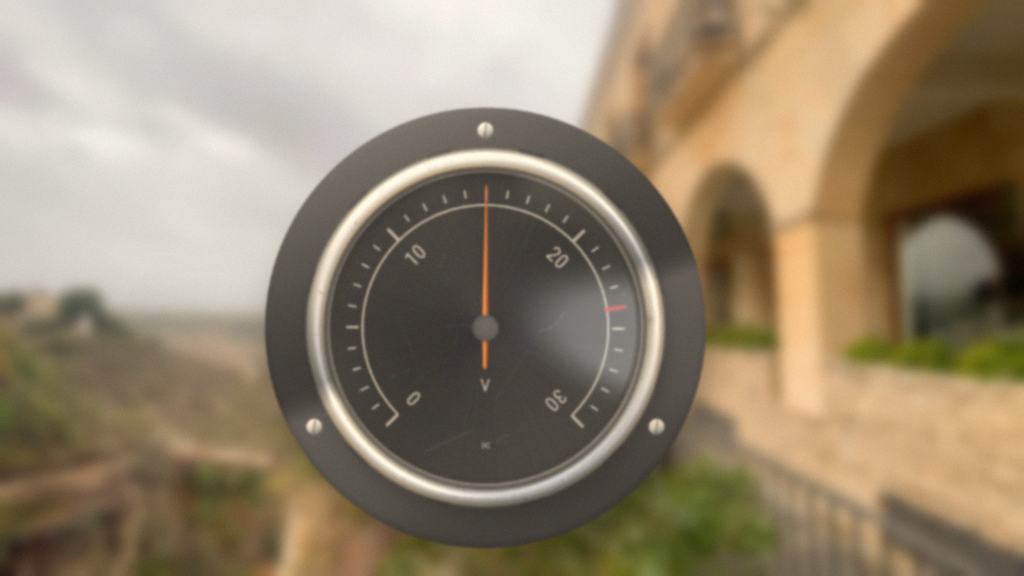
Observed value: 15 V
